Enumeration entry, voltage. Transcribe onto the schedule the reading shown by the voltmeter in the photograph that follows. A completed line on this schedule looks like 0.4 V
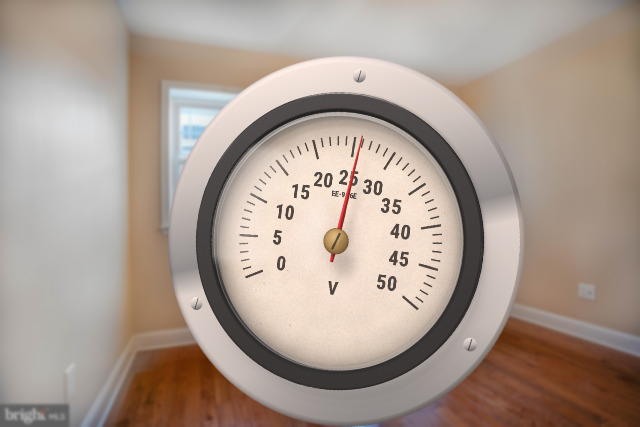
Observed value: 26 V
